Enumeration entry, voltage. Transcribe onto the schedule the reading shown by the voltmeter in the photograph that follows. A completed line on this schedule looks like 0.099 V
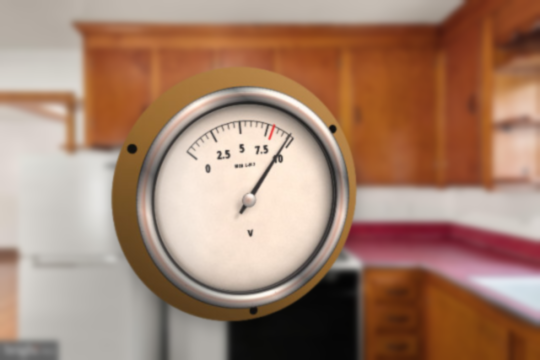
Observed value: 9.5 V
